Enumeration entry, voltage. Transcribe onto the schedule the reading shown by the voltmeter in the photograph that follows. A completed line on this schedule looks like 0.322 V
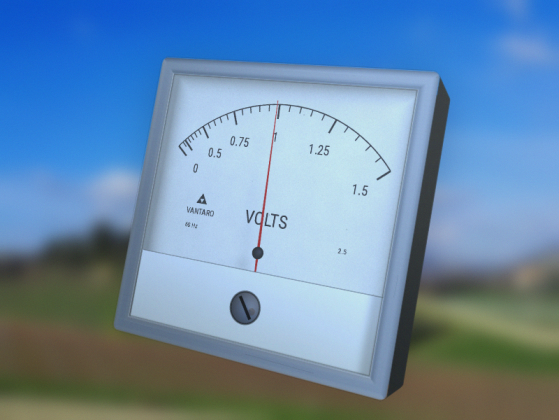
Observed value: 1 V
